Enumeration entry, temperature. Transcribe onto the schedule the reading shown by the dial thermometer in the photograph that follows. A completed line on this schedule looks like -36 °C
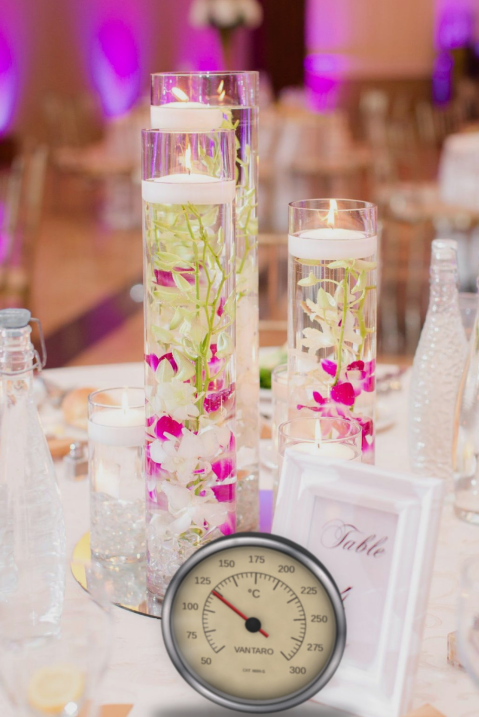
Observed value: 125 °C
